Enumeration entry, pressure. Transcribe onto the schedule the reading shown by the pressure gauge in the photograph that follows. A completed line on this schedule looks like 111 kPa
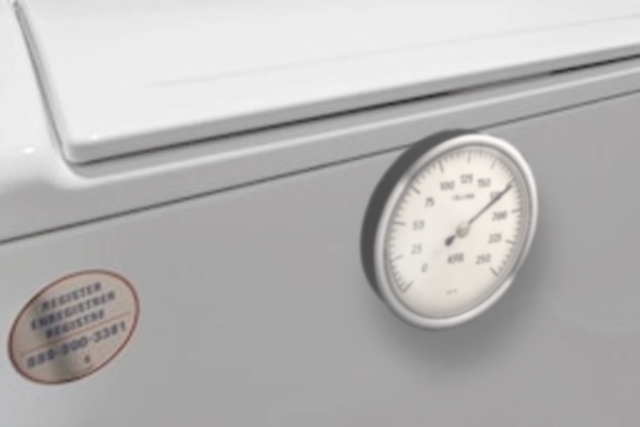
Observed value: 175 kPa
